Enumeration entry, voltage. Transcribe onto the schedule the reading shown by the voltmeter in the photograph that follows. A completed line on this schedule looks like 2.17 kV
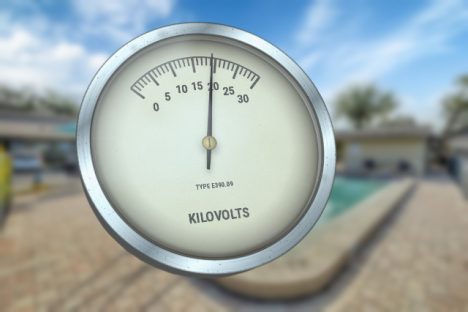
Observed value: 19 kV
